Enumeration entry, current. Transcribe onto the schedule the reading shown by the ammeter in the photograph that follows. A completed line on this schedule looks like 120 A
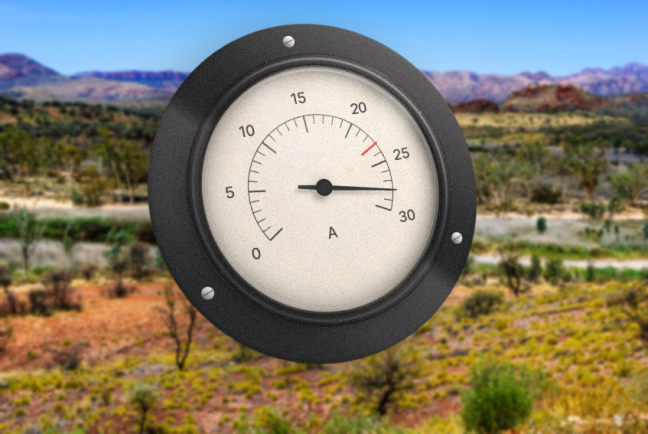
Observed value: 28 A
